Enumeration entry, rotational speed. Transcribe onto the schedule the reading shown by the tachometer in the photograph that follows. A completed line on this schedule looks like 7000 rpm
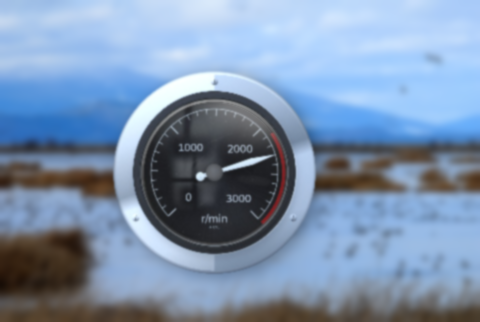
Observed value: 2300 rpm
